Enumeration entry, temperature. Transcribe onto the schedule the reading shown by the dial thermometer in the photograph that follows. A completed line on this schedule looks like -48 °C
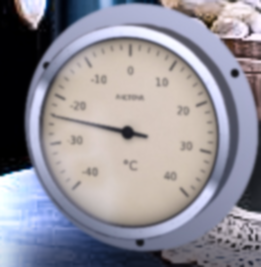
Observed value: -24 °C
